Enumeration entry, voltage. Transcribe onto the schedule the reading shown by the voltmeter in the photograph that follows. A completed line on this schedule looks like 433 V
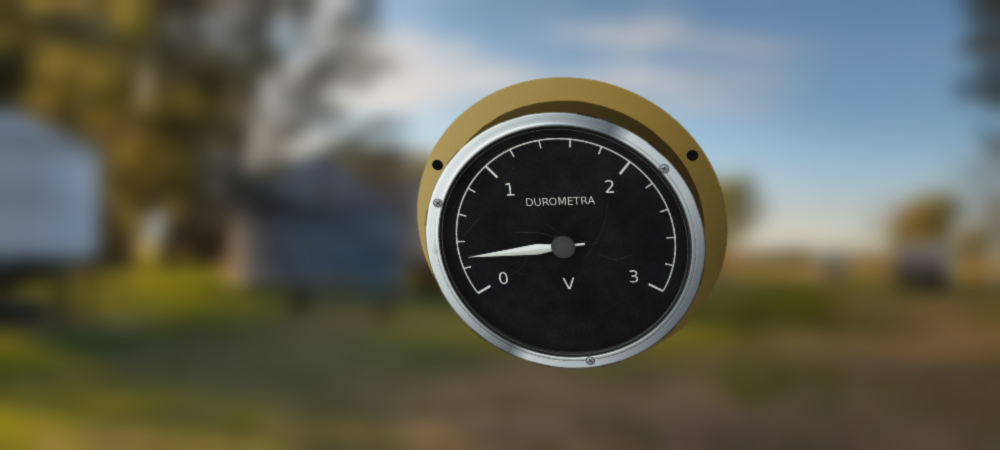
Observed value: 0.3 V
